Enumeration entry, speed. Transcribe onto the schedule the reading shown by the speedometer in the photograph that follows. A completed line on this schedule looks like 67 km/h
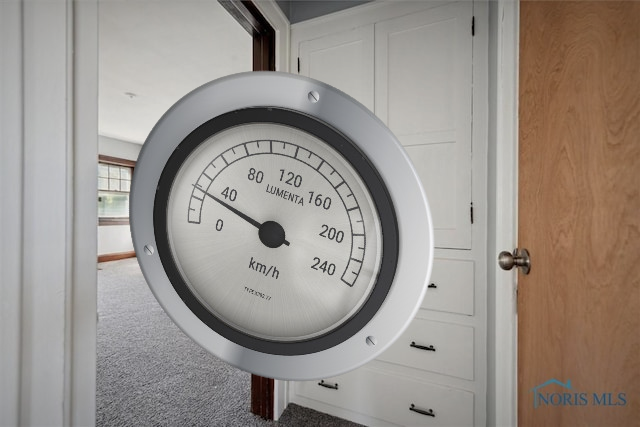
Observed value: 30 km/h
